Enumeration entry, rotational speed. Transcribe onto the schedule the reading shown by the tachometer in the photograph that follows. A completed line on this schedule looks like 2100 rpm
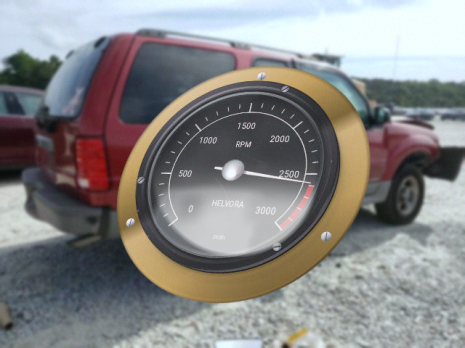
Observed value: 2600 rpm
